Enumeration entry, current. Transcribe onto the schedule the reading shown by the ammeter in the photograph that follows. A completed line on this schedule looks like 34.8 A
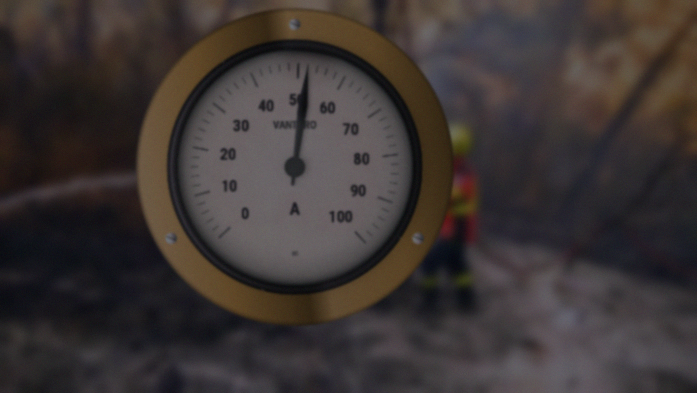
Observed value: 52 A
